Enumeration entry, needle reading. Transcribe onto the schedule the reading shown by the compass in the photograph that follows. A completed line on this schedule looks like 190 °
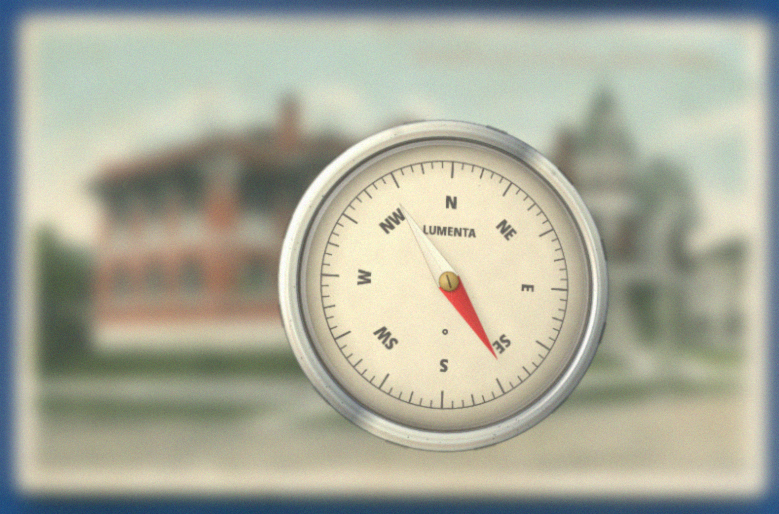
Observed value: 145 °
